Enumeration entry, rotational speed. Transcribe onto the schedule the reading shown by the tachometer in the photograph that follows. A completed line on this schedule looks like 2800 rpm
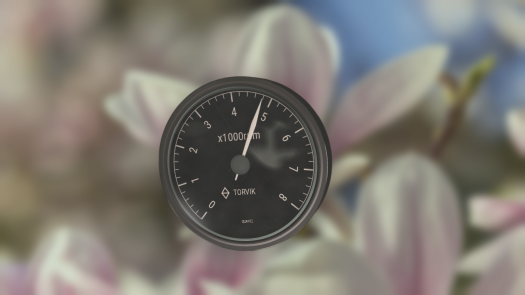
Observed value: 4800 rpm
